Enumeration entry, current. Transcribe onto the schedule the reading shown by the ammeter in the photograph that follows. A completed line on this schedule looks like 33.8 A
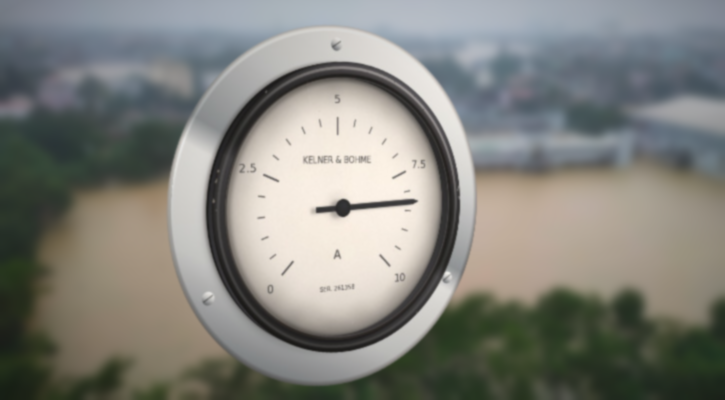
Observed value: 8.25 A
